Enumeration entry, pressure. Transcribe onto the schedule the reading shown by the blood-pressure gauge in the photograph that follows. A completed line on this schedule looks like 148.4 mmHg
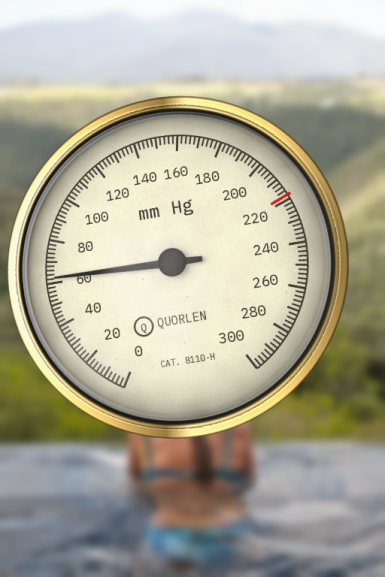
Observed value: 62 mmHg
